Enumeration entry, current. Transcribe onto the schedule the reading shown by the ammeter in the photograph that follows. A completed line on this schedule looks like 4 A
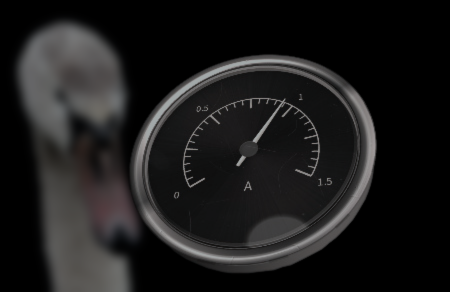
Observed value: 0.95 A
